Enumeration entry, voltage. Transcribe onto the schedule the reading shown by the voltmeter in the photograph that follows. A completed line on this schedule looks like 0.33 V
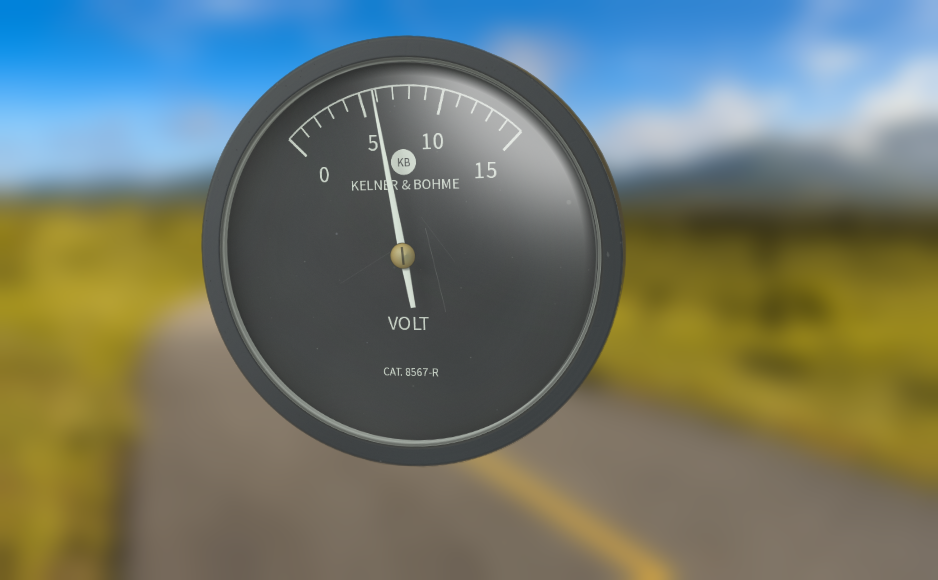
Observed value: 6 V
